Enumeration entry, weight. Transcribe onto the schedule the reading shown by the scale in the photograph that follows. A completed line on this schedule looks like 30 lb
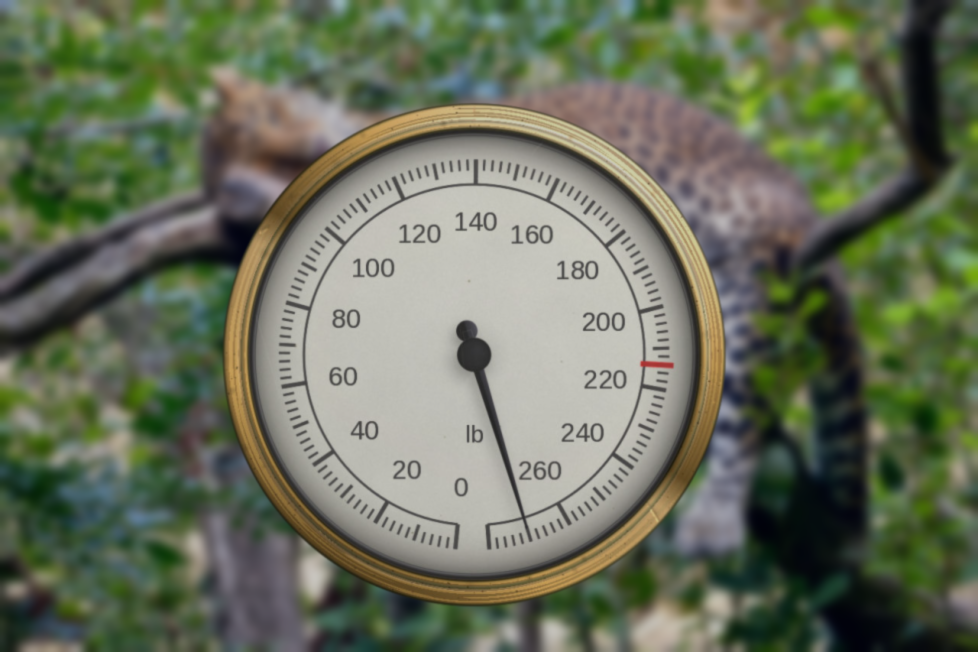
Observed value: 270 lb
